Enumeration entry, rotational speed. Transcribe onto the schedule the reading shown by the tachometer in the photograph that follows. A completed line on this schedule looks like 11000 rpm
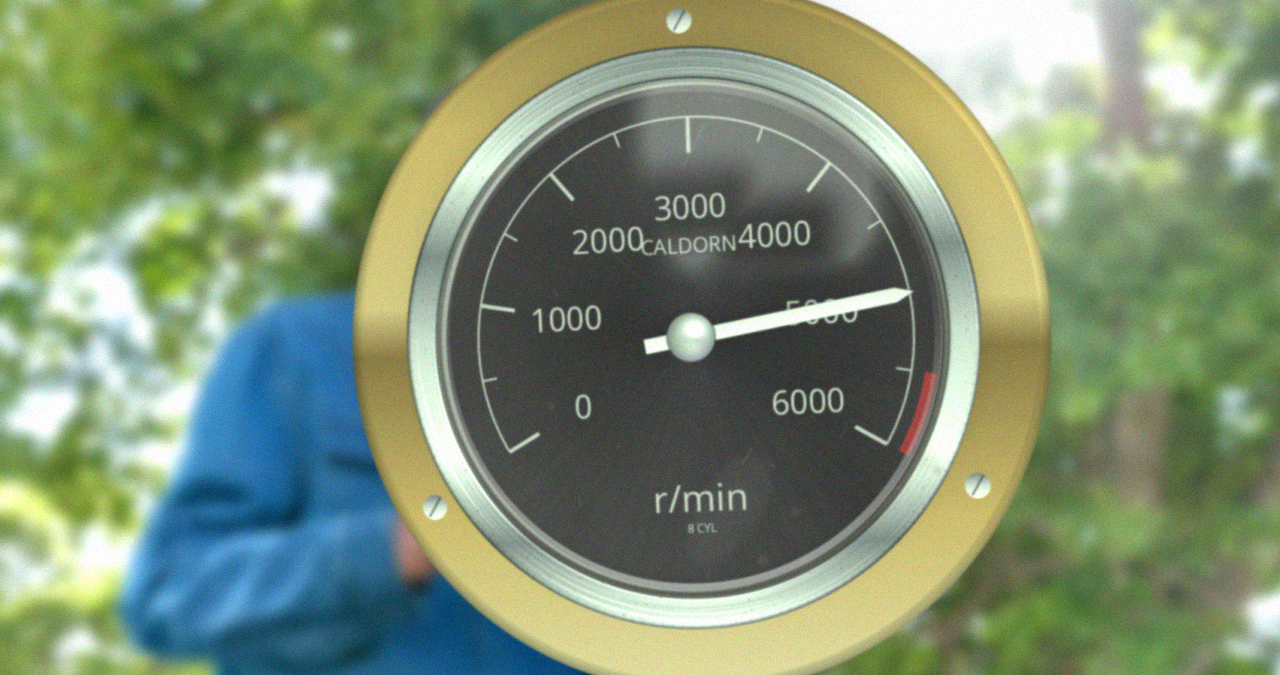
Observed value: 5000 rpm
